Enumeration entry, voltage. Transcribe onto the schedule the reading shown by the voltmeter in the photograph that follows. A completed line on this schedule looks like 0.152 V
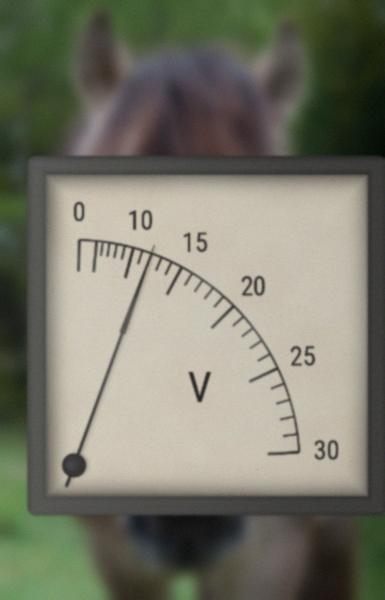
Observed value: 12 V
